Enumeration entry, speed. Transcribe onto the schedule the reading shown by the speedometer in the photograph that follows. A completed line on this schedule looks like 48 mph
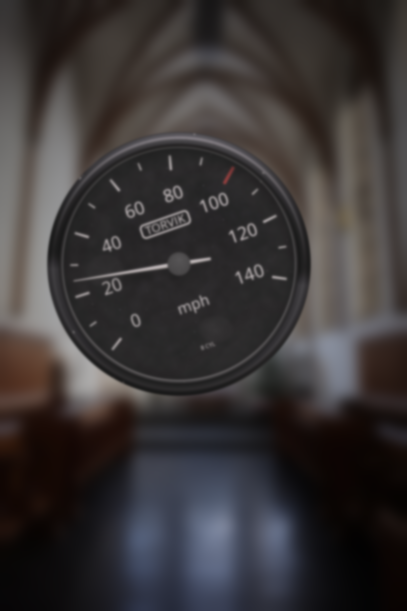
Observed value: 25 mph
